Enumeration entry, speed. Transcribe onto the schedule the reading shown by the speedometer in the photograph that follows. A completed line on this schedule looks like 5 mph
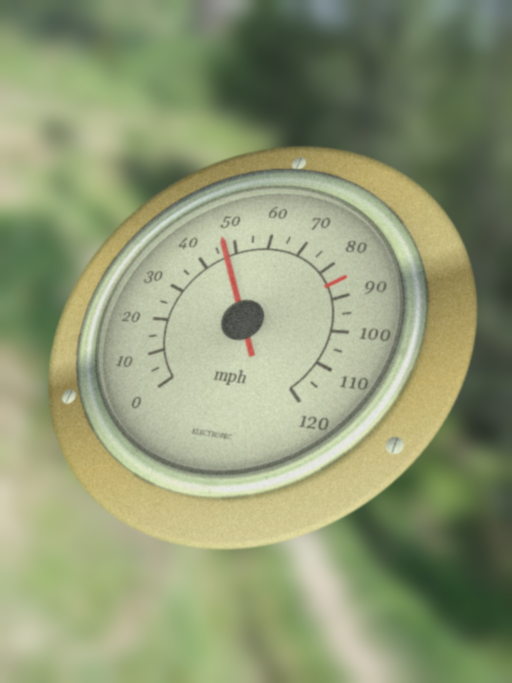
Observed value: 47.5 mph
